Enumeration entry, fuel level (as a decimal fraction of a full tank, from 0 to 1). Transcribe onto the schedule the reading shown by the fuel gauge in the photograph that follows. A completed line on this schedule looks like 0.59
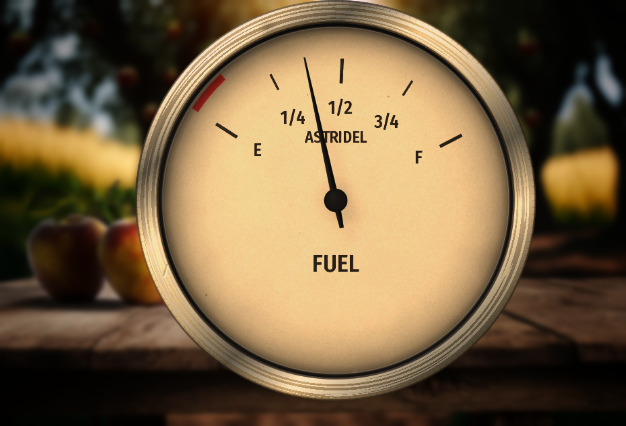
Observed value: 0.375
